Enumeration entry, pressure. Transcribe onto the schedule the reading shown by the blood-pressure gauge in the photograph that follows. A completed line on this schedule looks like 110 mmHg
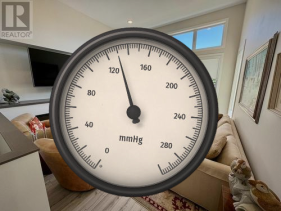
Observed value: 130 mmHg
